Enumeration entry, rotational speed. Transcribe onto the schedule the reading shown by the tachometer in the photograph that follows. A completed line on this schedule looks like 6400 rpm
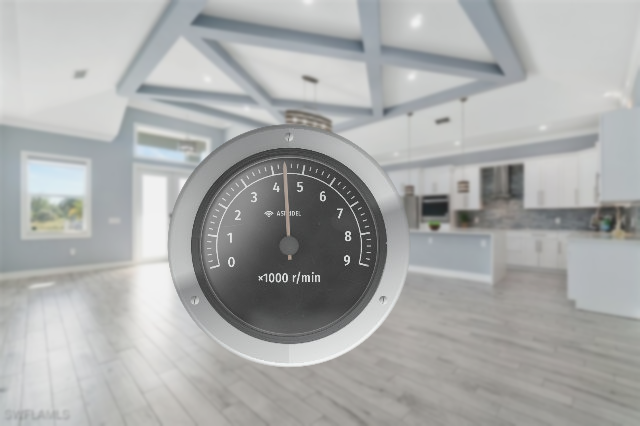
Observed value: 4400 rpm
